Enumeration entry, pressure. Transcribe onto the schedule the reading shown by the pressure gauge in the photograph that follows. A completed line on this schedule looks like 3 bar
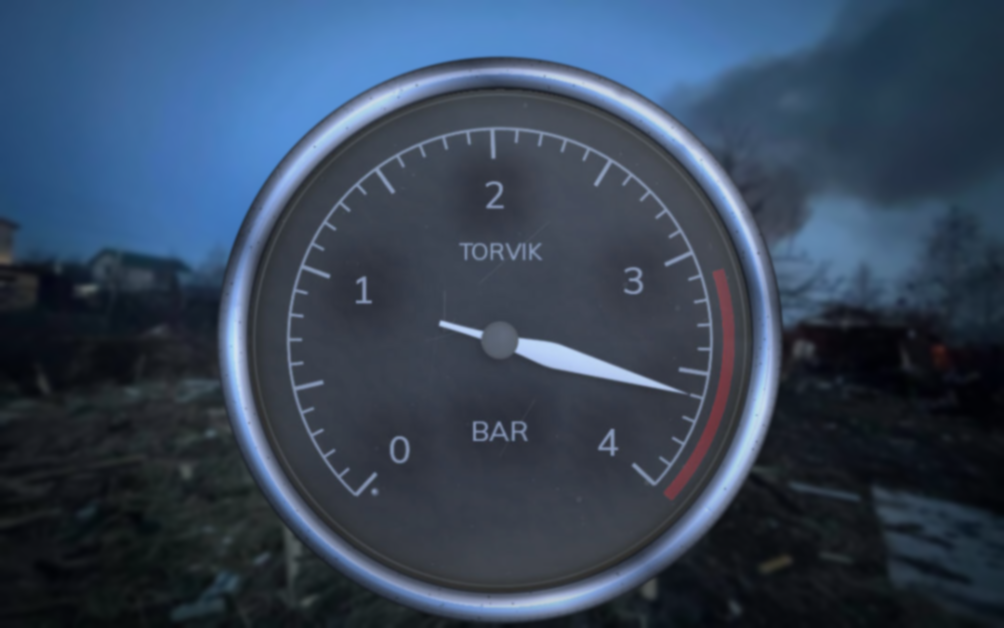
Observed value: 3.6 bar
